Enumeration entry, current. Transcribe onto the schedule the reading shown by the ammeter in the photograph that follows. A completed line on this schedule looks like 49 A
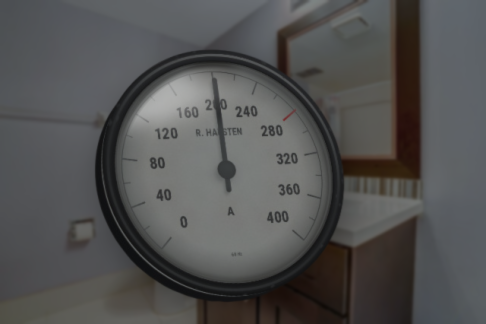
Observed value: 200 A
